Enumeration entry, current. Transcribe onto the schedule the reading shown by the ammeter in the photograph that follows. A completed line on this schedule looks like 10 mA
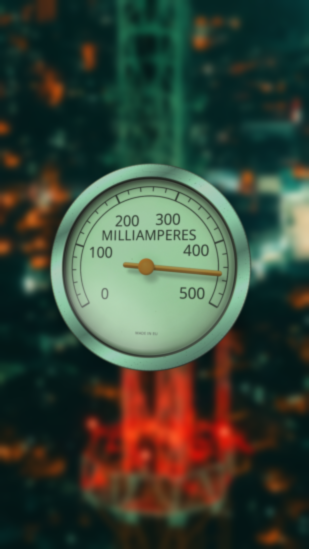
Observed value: 450 mA
